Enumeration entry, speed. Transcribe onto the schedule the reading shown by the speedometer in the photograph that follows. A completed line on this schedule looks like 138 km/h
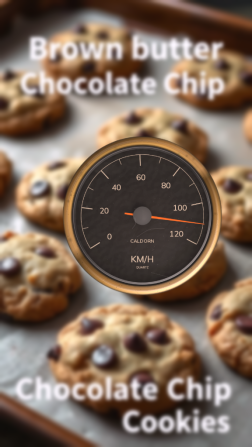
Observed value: 110 km/h
